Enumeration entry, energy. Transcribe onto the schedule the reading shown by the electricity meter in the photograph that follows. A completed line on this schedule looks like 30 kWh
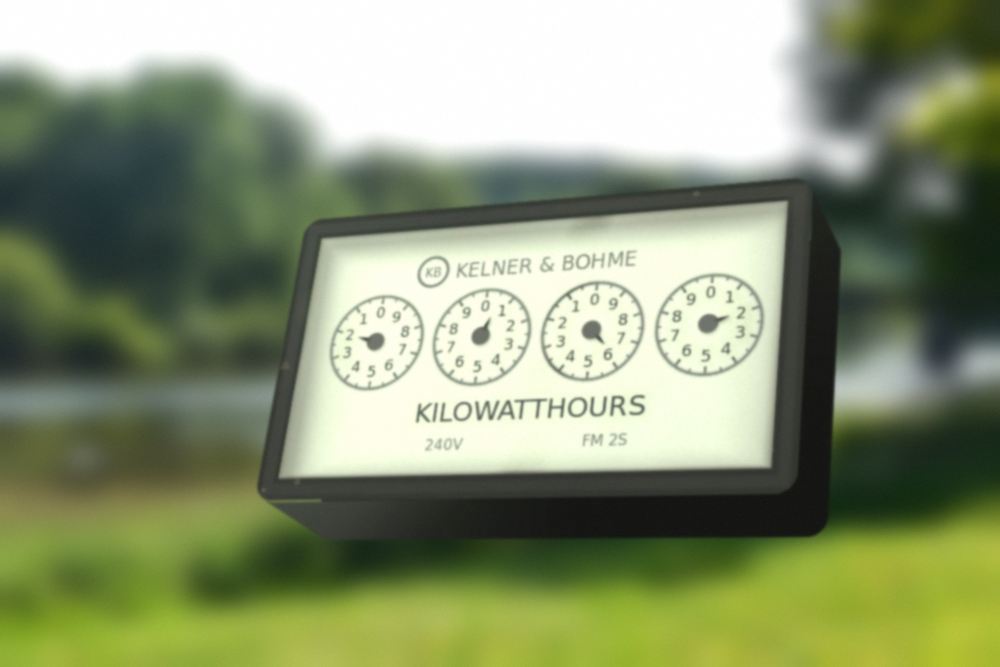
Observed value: 2062 kWh
